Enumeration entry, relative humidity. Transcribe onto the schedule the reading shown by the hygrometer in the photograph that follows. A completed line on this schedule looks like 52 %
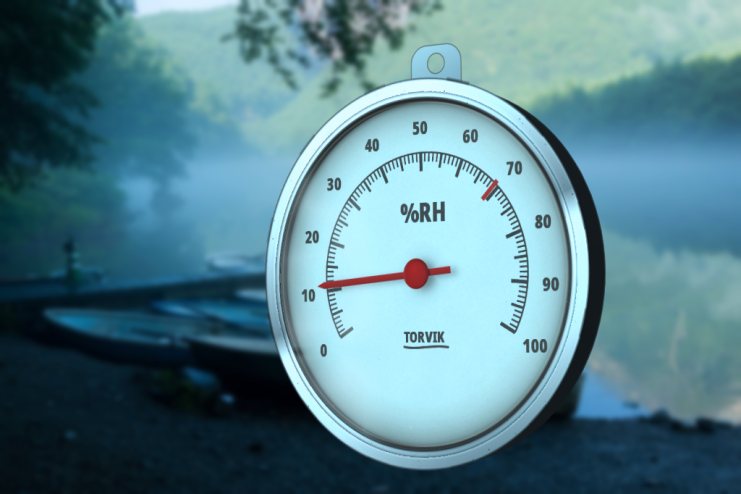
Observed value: 11 %
